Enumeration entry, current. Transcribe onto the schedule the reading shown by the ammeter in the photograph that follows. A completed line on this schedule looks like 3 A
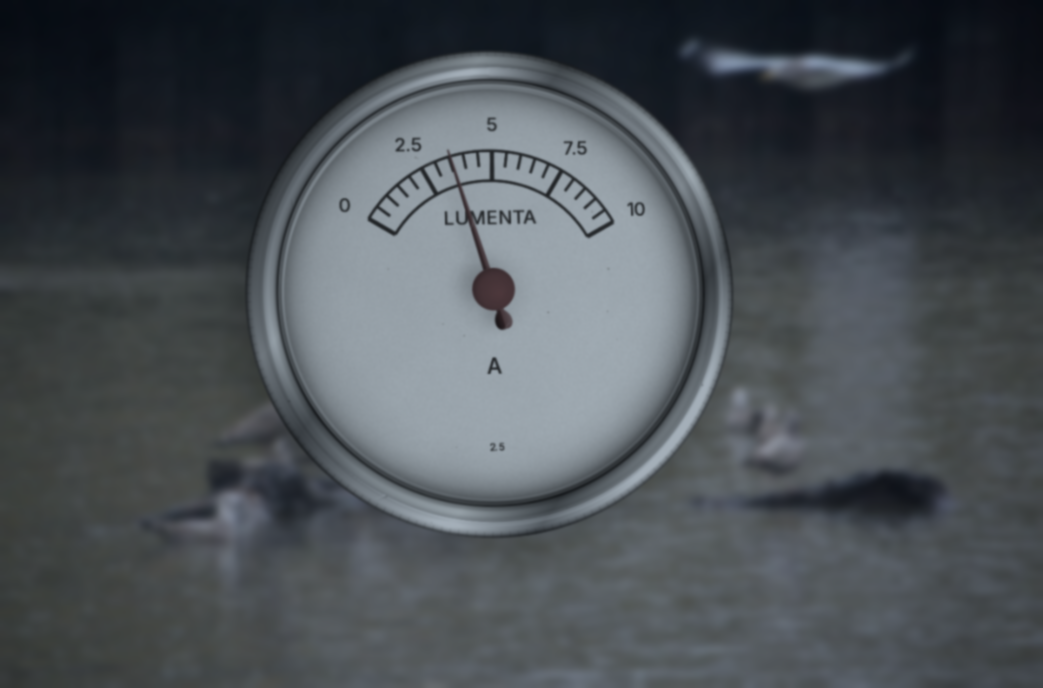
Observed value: 3.5 A
